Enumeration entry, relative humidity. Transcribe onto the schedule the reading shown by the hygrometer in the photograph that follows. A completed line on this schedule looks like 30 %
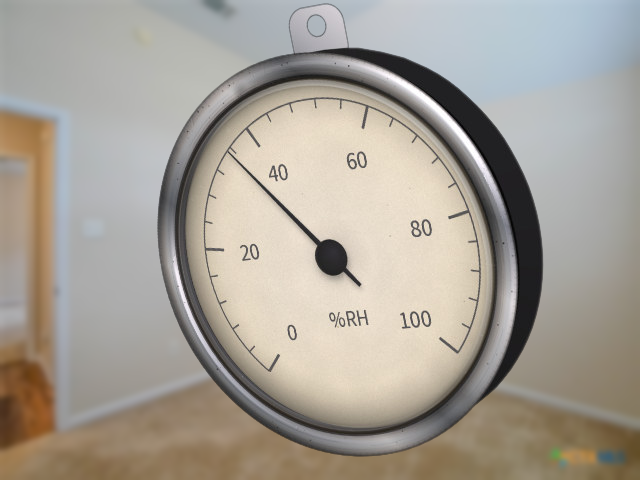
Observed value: 36 %
